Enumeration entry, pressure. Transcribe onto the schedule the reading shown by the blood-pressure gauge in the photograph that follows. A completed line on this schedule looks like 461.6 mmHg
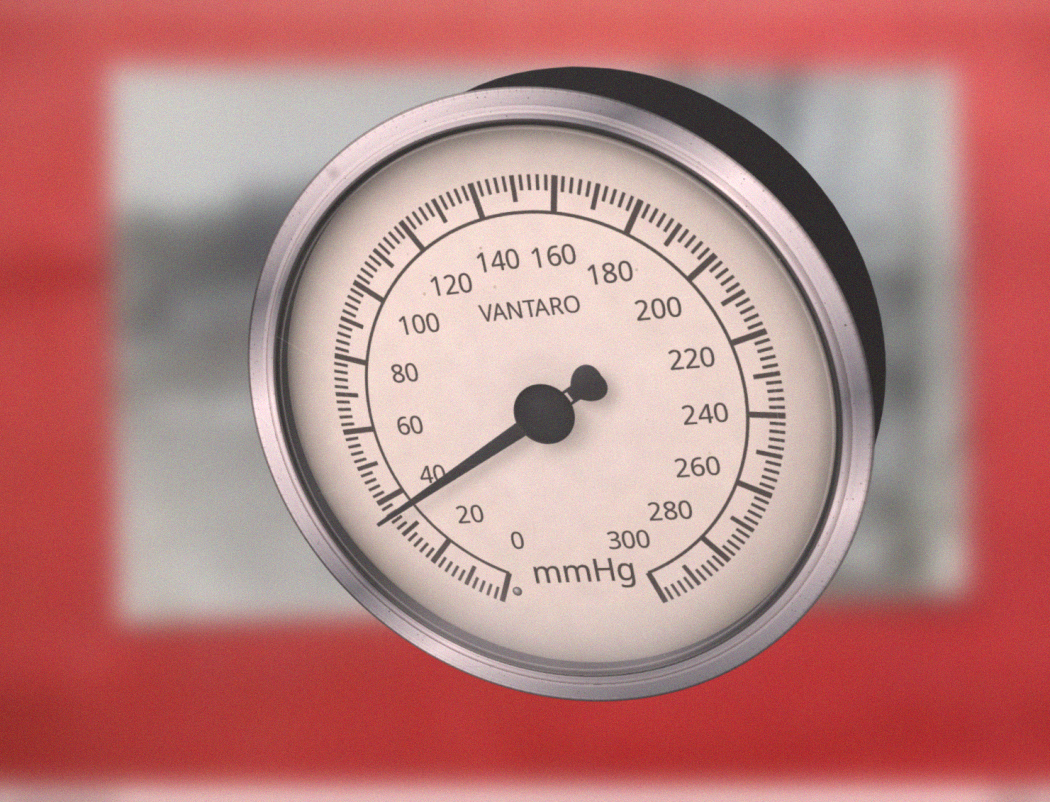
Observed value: 36 mmHg
